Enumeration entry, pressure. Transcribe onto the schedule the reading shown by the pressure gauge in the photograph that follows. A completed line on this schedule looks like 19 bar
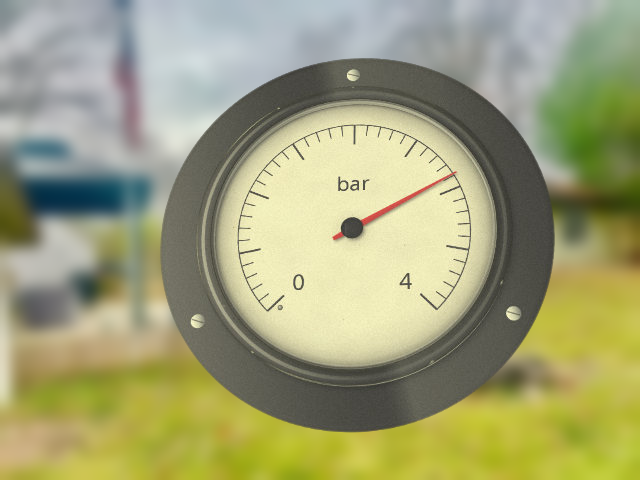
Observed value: 2.9 bar
